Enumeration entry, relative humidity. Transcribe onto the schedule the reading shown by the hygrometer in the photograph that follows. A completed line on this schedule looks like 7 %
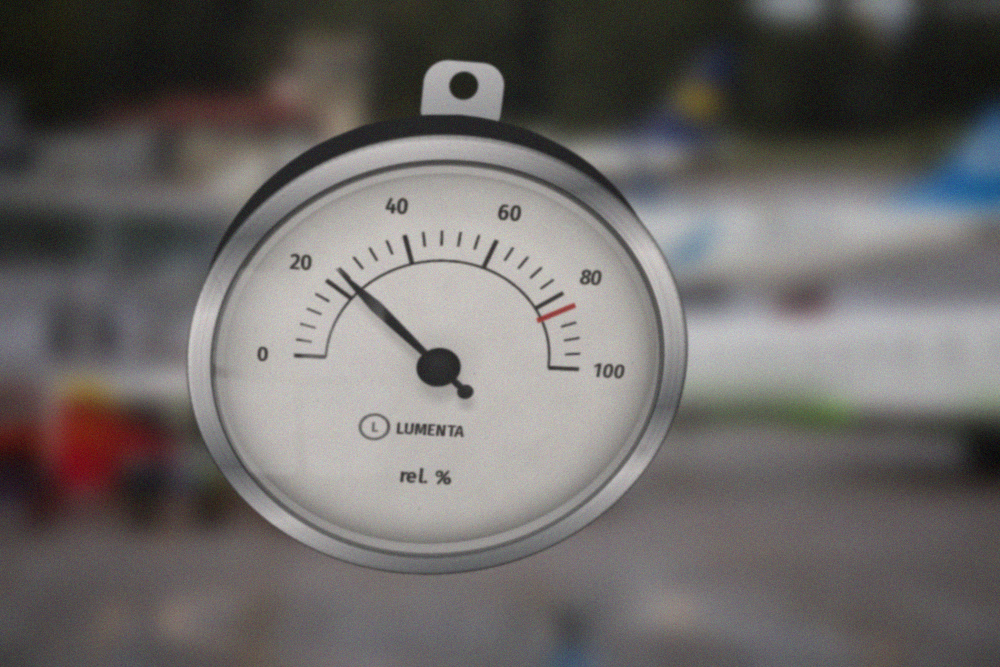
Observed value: 24 %
